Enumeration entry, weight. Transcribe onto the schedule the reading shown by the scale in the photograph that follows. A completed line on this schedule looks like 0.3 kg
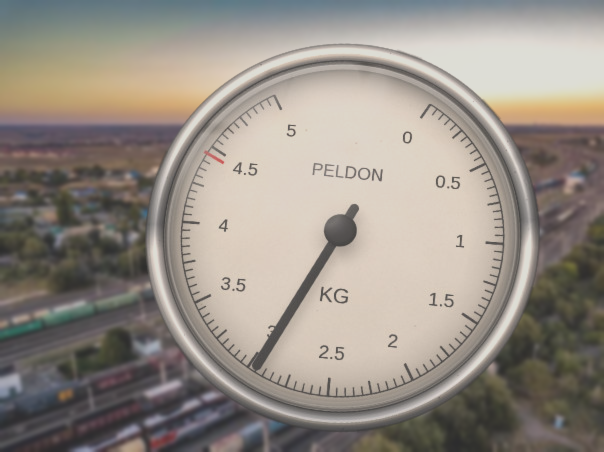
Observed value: 2.95 kg
